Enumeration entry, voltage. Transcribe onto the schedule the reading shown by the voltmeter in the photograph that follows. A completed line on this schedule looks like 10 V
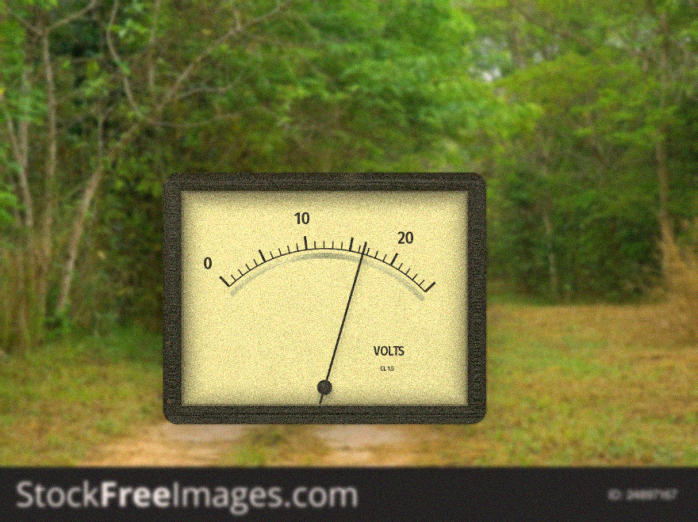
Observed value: 16.5 V
